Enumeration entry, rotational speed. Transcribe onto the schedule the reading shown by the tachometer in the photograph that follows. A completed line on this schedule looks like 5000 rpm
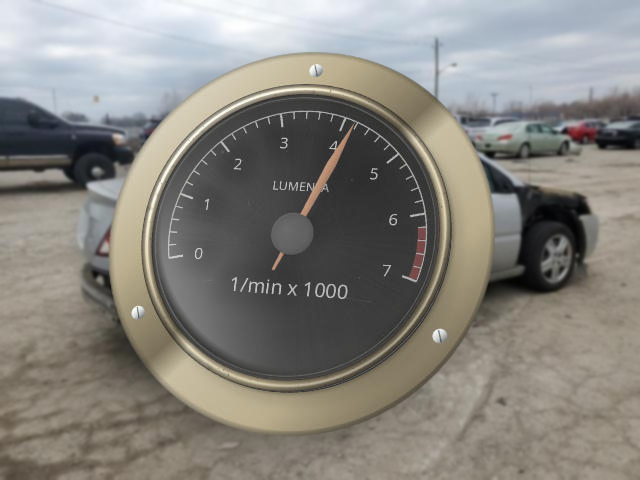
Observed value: 4200 rpm
